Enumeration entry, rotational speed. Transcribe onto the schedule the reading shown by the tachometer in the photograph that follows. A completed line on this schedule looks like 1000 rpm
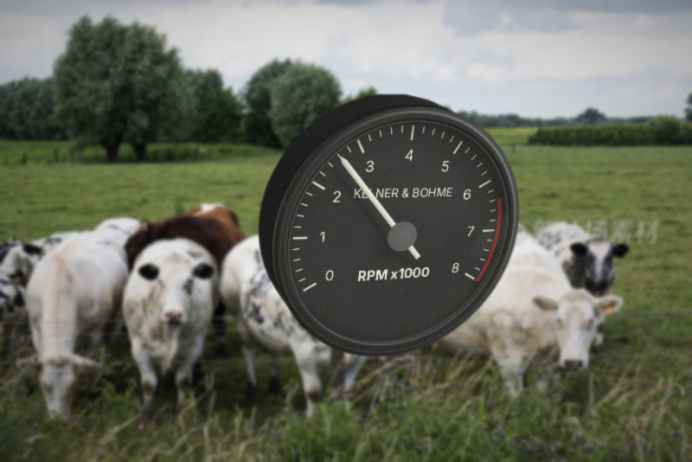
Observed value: 2600 rpm
